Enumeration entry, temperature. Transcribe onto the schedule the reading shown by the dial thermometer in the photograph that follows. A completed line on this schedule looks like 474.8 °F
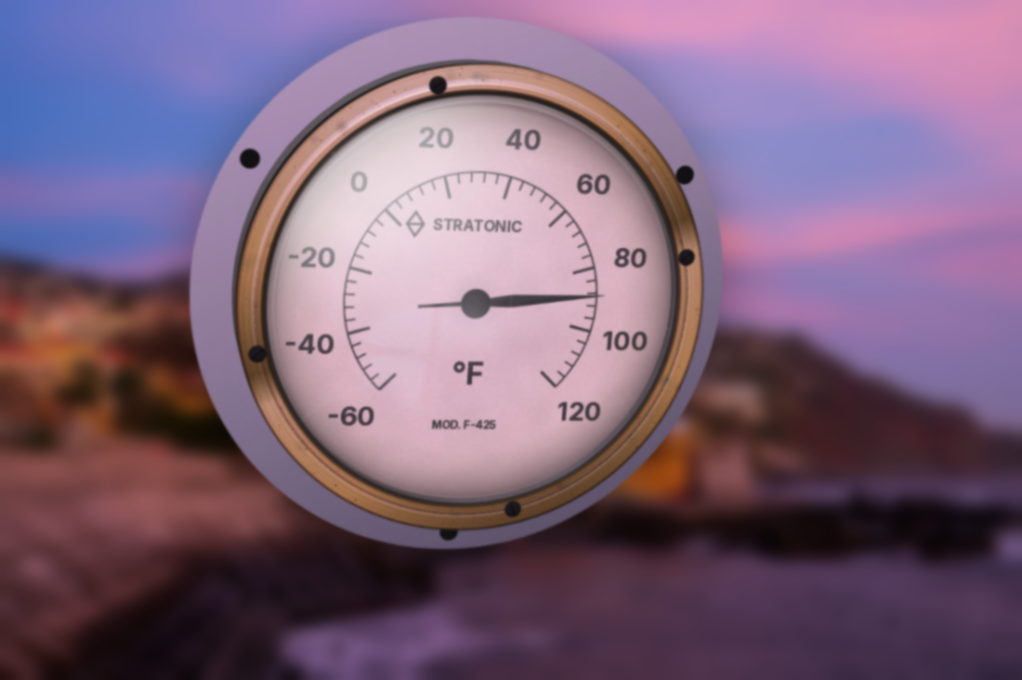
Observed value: 88 °F
